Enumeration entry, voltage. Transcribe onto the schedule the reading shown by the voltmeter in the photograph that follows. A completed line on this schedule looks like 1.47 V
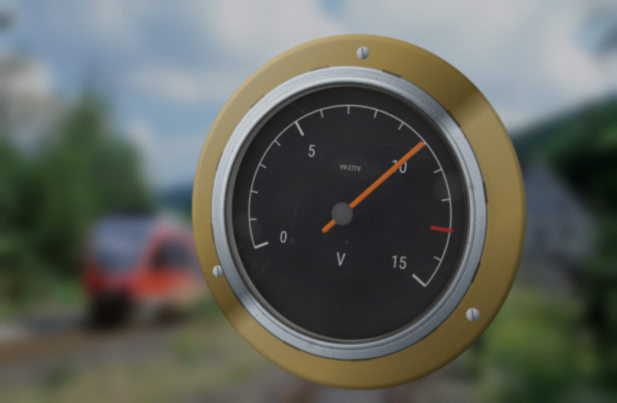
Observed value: 10 V
